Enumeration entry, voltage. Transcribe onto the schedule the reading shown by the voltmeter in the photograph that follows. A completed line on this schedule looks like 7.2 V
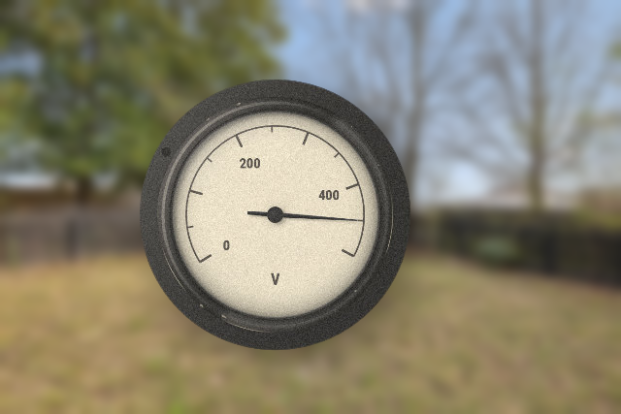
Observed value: 450 V
